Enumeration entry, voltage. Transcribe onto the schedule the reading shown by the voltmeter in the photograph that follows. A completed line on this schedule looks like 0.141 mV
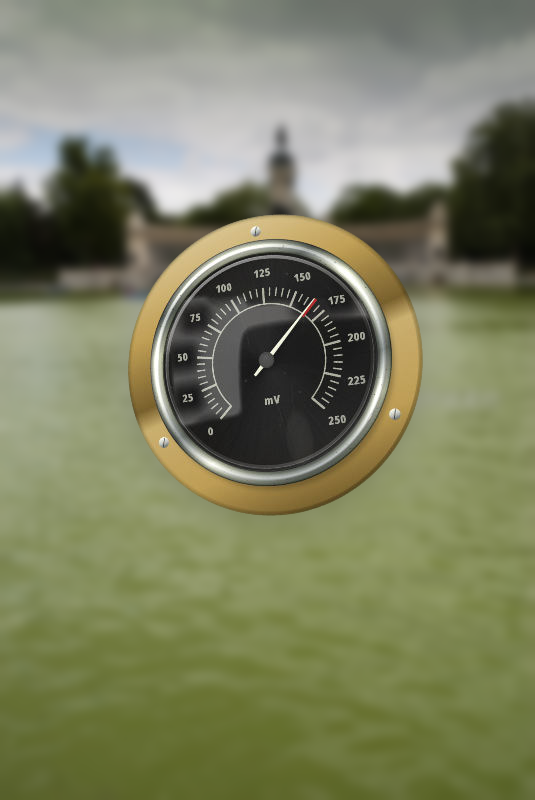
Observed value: 165 mV
